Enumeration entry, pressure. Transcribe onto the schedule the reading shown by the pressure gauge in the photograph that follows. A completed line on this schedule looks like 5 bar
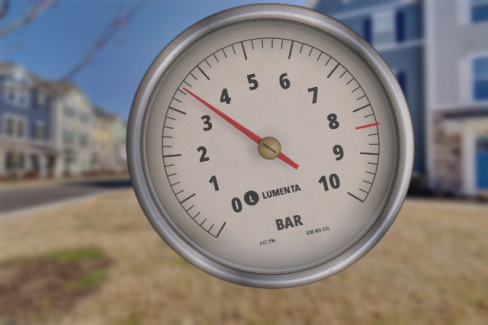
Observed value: 3.5 bar
